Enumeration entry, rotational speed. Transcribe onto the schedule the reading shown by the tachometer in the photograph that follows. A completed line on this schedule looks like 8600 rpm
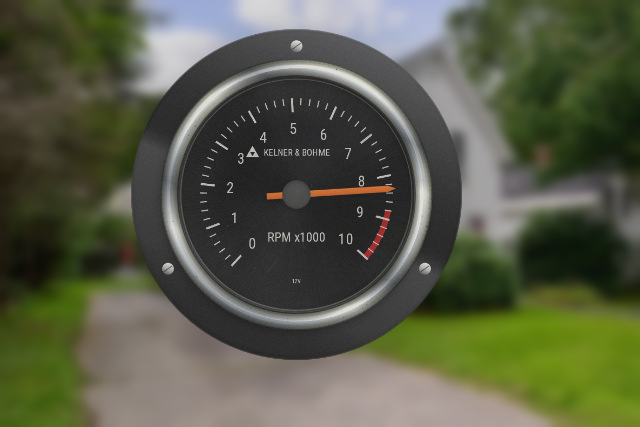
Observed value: 8300 rpm
